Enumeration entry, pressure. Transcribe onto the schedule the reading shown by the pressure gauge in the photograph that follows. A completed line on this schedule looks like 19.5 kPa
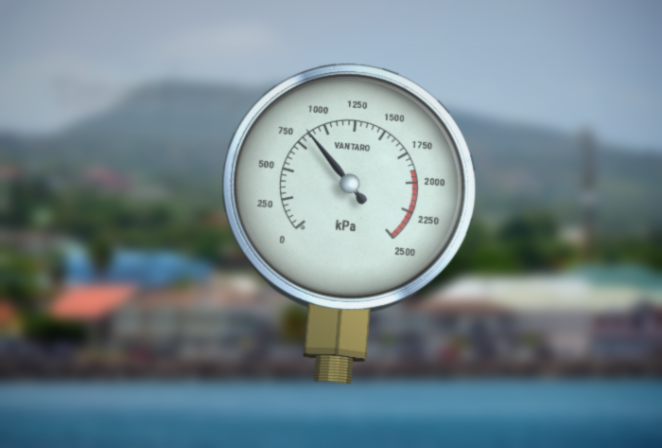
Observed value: 850 kPa
